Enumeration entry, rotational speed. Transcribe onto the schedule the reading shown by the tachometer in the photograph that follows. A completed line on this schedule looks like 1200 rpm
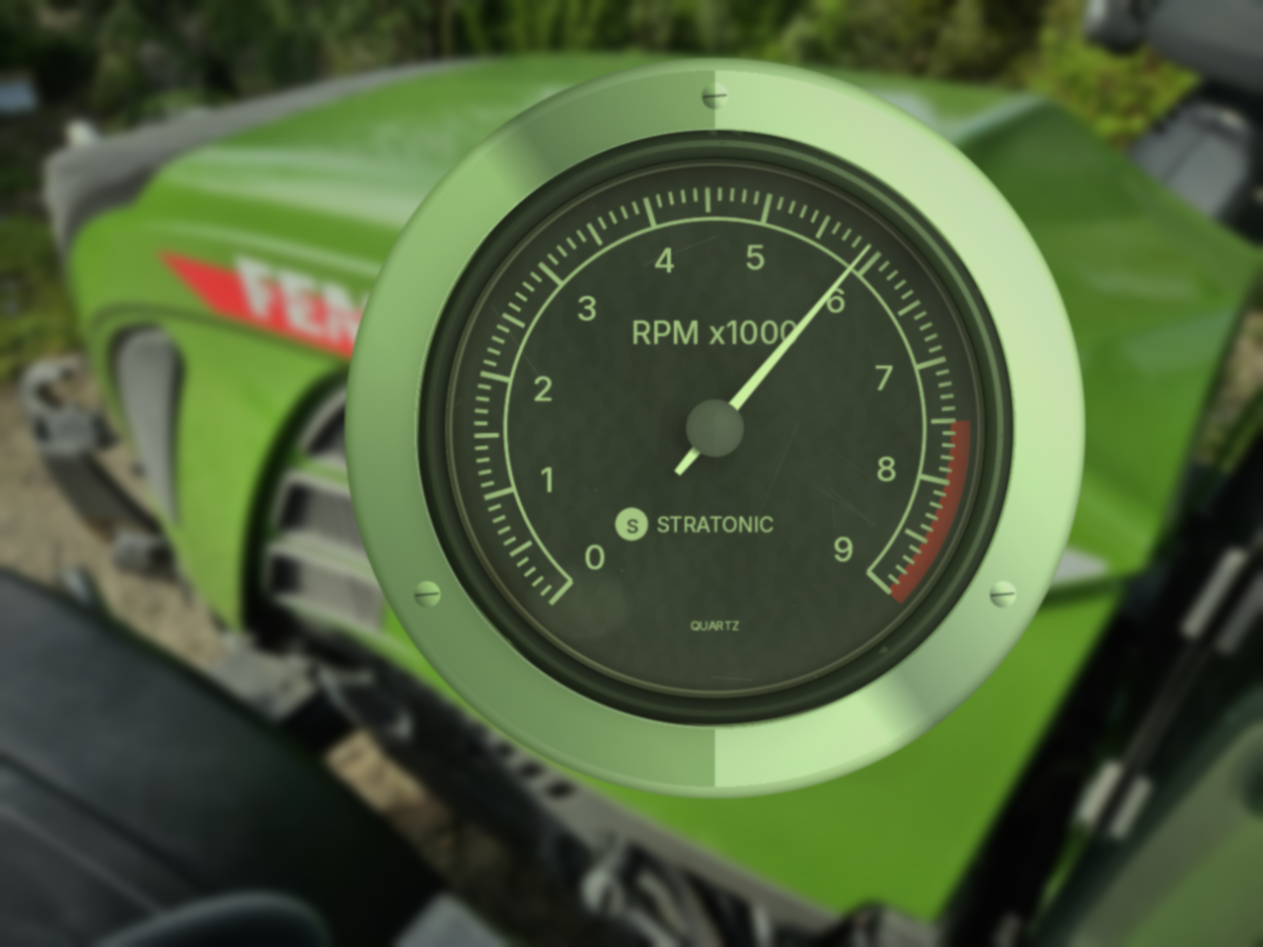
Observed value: 5900 rpm
